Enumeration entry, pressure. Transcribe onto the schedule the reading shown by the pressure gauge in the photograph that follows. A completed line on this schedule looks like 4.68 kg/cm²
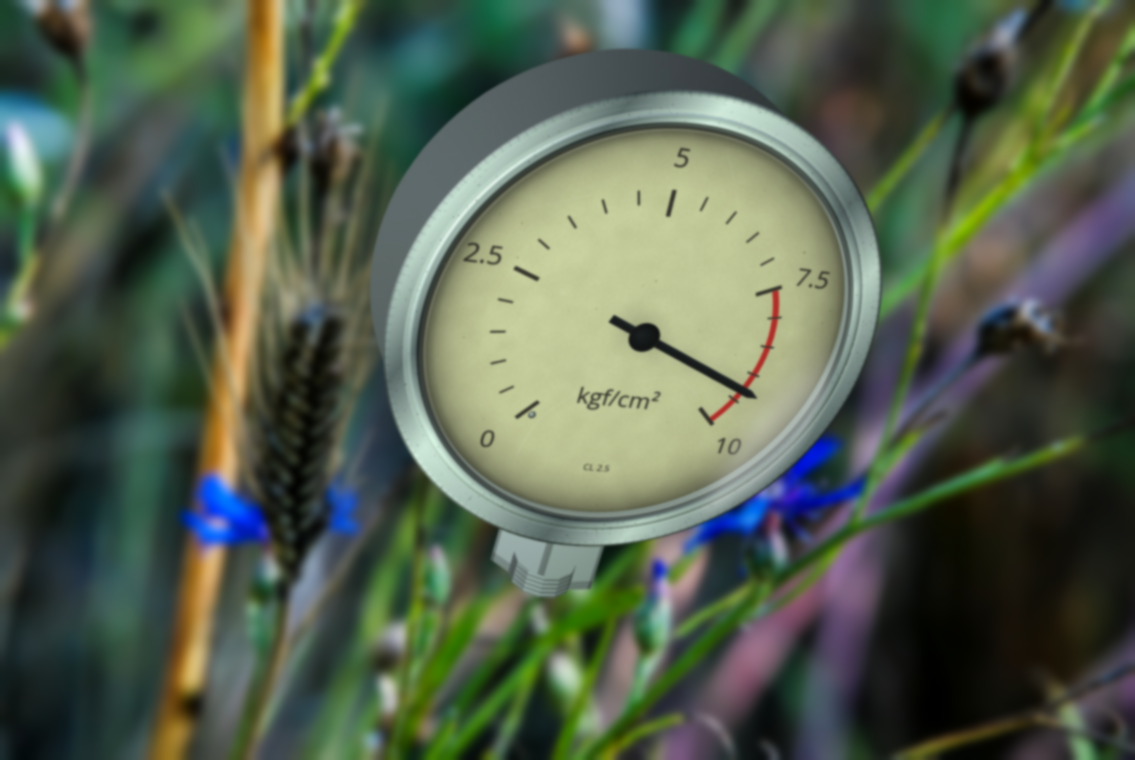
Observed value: 9.25 kg/cm²
